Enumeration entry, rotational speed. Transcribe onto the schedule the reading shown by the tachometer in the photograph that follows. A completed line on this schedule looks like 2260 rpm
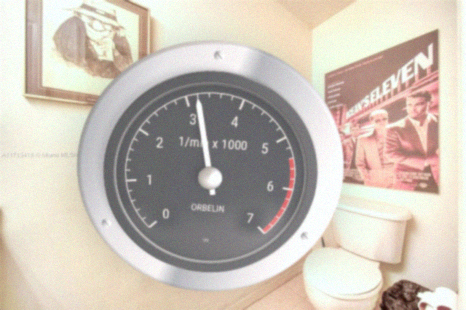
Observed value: 3200 rpm
